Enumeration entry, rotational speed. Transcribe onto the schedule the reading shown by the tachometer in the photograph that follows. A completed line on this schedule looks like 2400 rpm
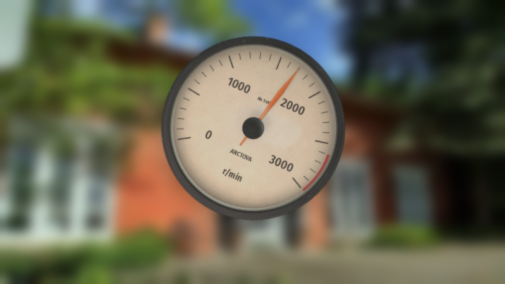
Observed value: 1700 rpm
